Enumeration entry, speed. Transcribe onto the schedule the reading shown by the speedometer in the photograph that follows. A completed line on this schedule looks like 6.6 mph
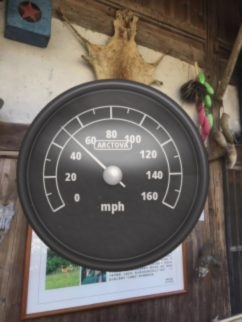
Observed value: 50 mph
